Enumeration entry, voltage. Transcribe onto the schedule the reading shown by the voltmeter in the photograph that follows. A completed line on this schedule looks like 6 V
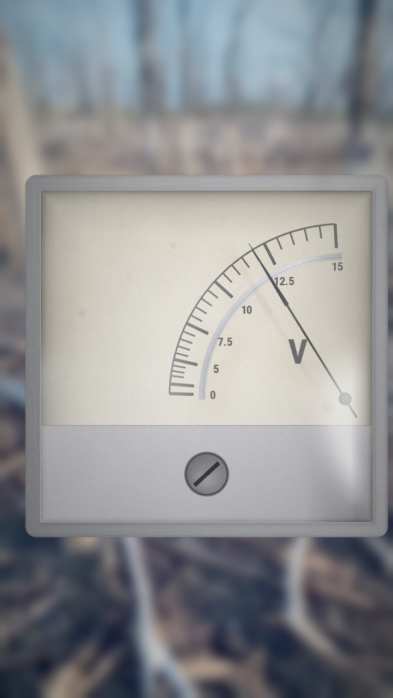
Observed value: 12 V
